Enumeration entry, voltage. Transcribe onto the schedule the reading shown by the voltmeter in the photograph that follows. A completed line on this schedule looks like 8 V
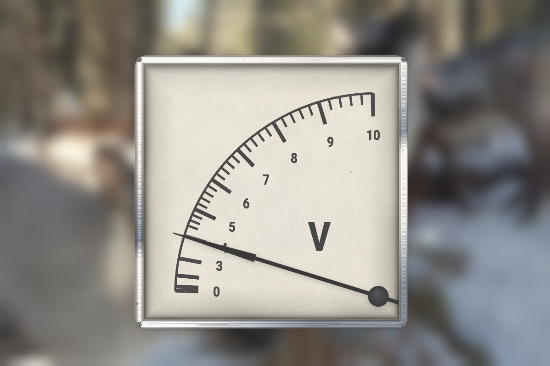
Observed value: 4 V
